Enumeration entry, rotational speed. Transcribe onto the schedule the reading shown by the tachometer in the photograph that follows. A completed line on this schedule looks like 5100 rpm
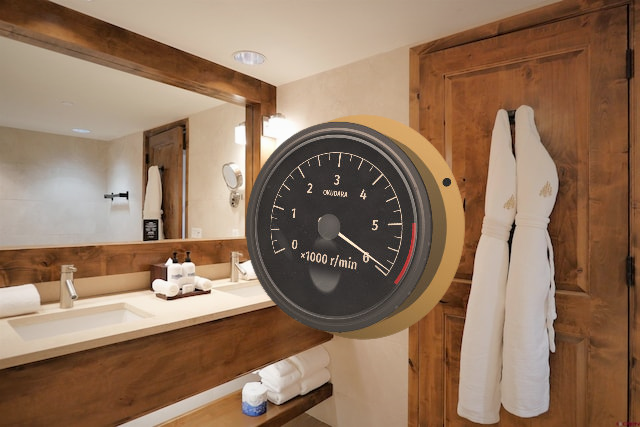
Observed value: 5875 rpm
